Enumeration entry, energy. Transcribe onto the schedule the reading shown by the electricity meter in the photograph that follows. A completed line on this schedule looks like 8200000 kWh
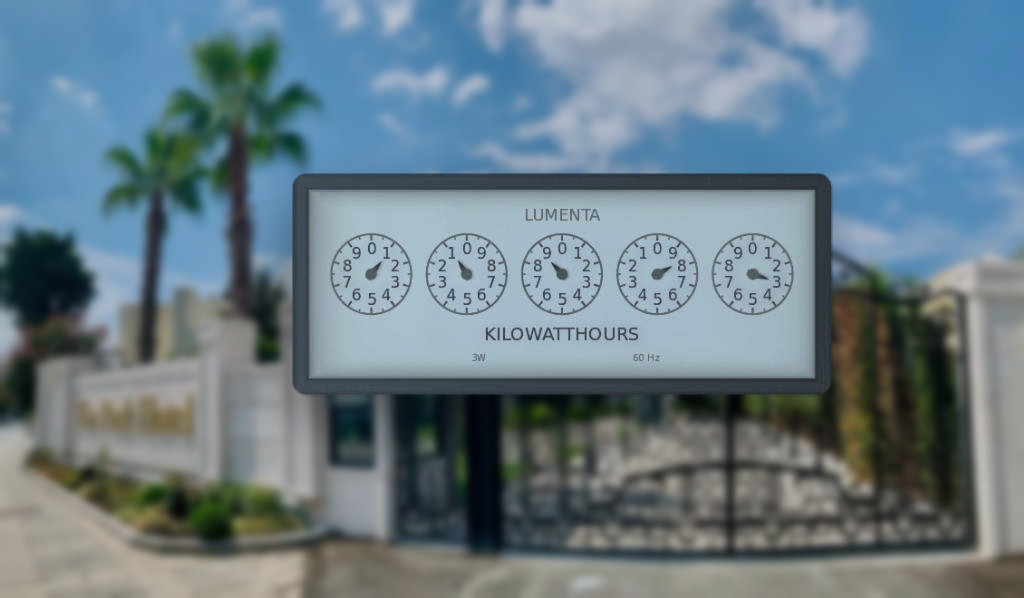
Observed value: 10883 kWh
